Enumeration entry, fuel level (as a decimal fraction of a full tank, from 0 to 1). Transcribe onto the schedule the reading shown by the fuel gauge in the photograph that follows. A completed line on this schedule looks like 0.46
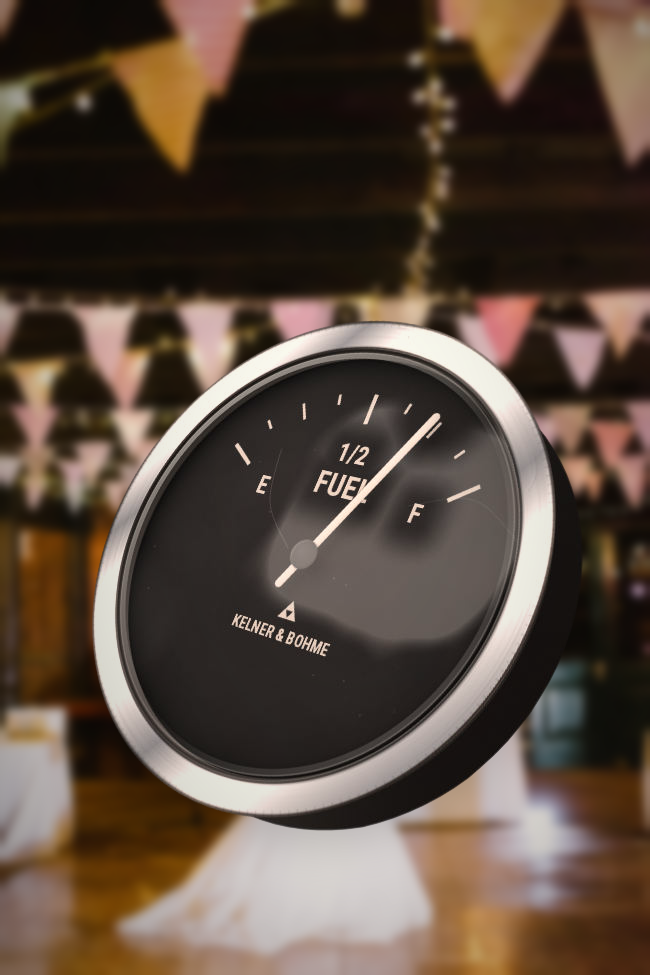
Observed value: 0.75
